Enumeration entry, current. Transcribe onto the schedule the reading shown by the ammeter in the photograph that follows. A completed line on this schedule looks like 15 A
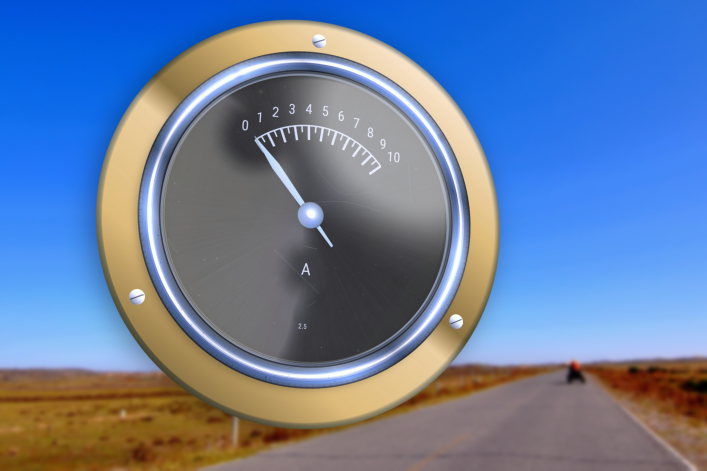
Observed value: 0 A
